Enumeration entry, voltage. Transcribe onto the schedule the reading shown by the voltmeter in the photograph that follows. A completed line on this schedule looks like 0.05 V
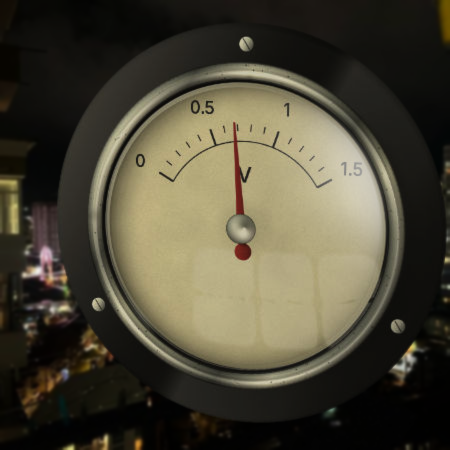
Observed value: 0.7 V
